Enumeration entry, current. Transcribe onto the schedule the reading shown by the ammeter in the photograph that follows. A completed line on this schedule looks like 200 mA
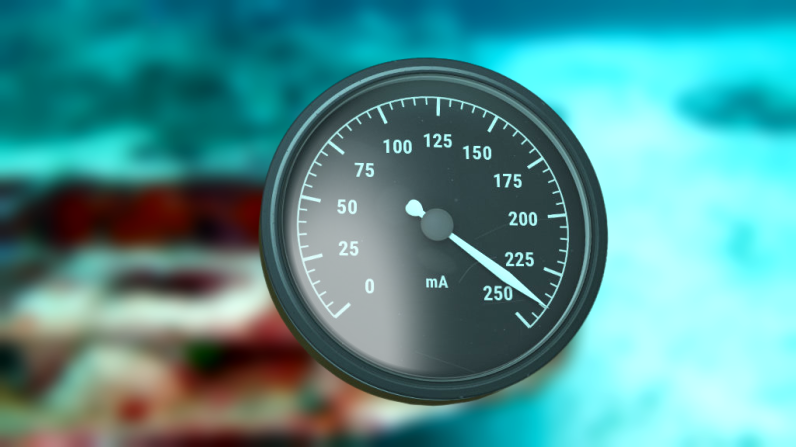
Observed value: 240 mA
